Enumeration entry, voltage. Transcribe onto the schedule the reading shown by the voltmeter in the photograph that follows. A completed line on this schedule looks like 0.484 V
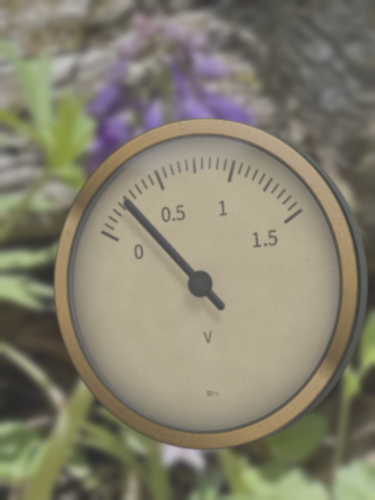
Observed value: 0.25 V
